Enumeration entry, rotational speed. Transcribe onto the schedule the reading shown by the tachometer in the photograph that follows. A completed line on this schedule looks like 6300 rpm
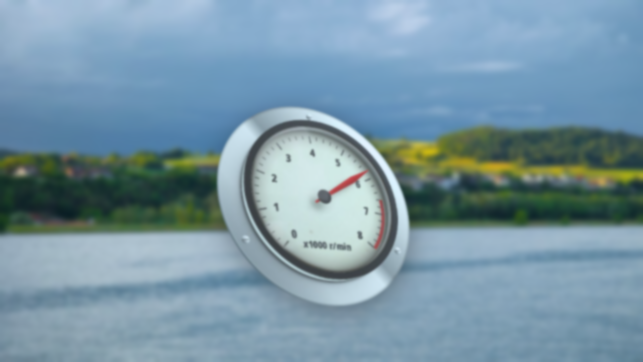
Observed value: 5800 rpm
